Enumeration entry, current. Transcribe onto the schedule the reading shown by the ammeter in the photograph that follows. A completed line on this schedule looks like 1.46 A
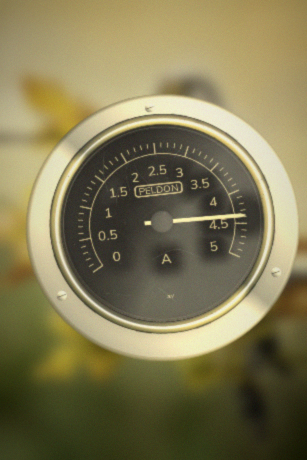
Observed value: 4.4 A
